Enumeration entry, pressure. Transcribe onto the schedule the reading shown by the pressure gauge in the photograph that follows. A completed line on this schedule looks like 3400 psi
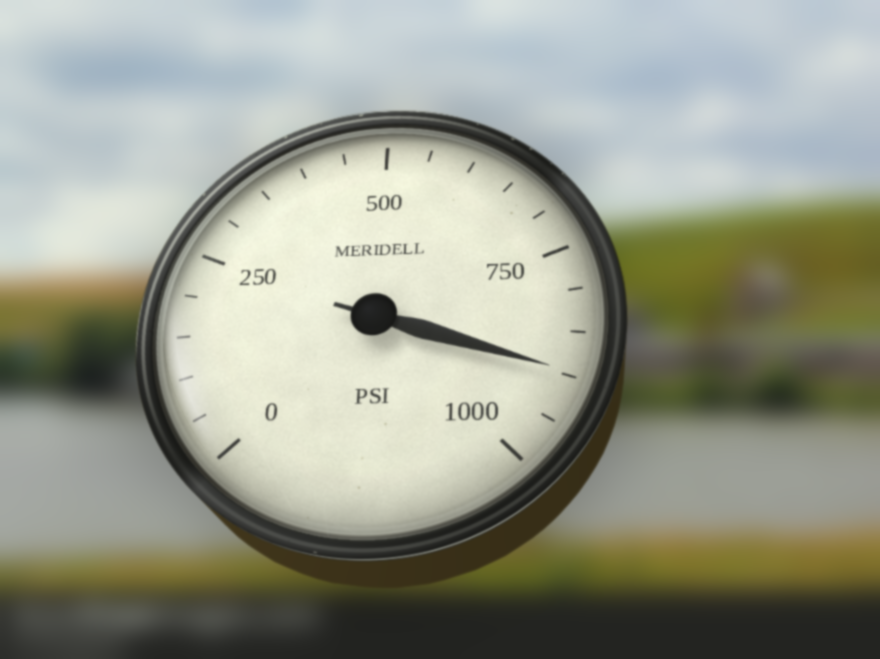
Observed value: 900 psi
